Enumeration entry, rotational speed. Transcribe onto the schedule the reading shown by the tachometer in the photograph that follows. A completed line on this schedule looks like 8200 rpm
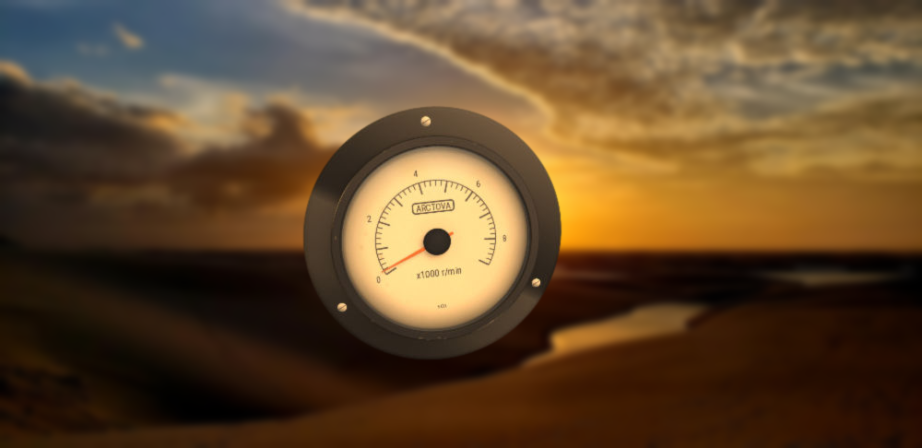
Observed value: 200 rpm
